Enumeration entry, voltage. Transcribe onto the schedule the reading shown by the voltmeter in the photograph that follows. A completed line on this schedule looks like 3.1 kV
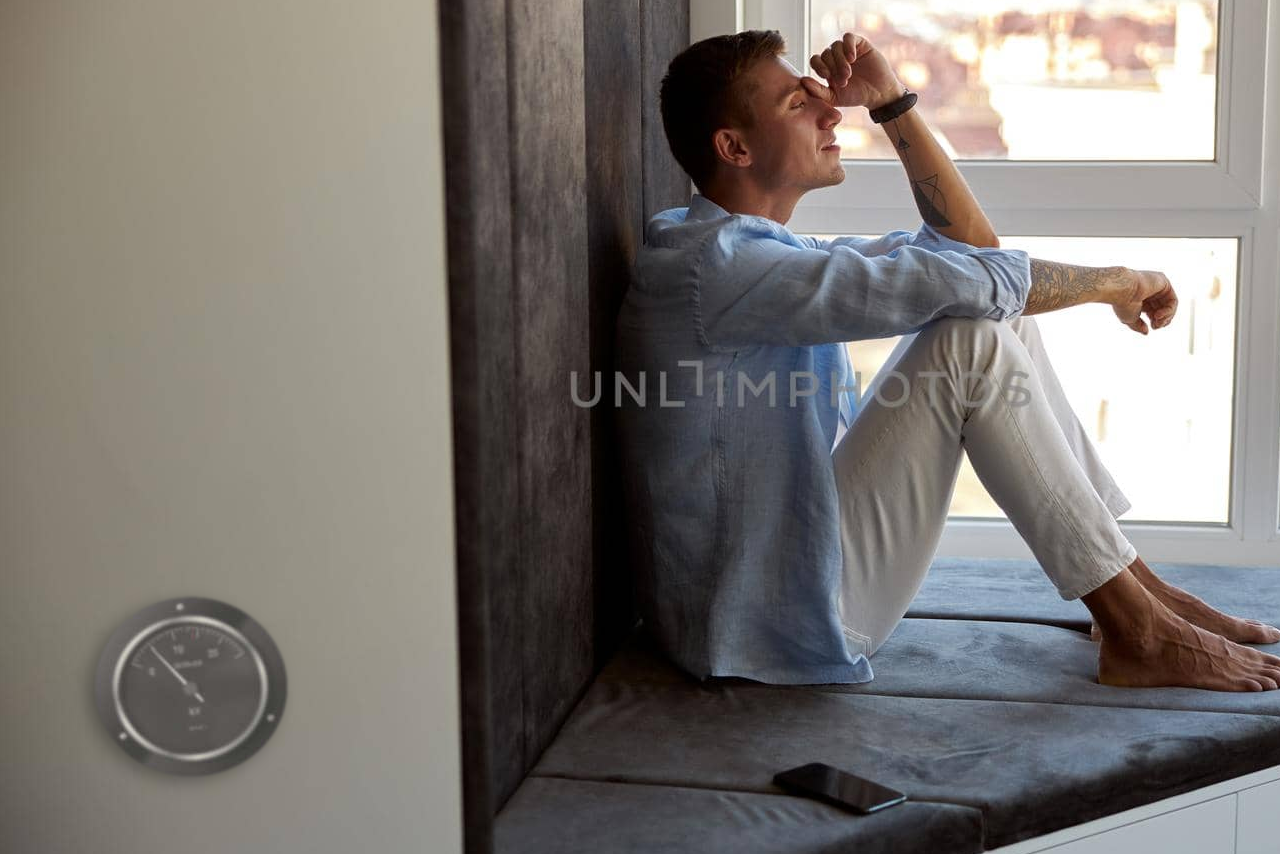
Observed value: 5 kV
